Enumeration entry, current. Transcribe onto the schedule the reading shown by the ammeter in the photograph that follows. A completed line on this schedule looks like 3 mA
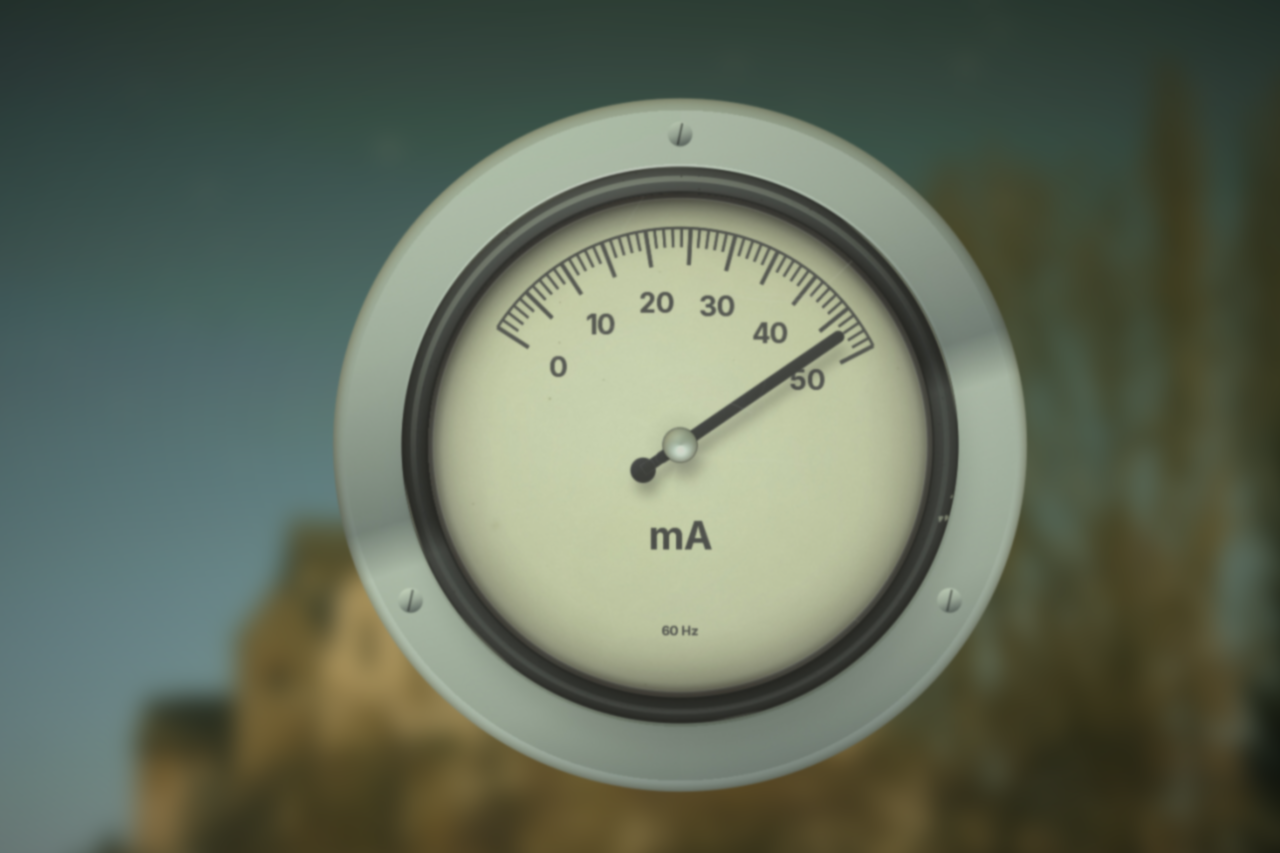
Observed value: 47 mA
